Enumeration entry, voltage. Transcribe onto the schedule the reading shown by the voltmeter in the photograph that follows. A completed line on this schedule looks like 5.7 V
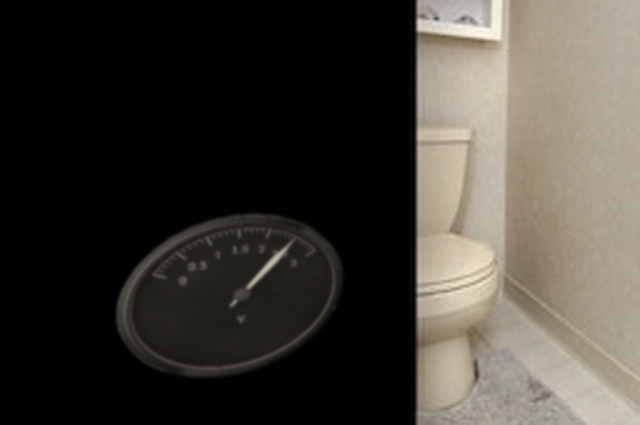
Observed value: 2.5 V
